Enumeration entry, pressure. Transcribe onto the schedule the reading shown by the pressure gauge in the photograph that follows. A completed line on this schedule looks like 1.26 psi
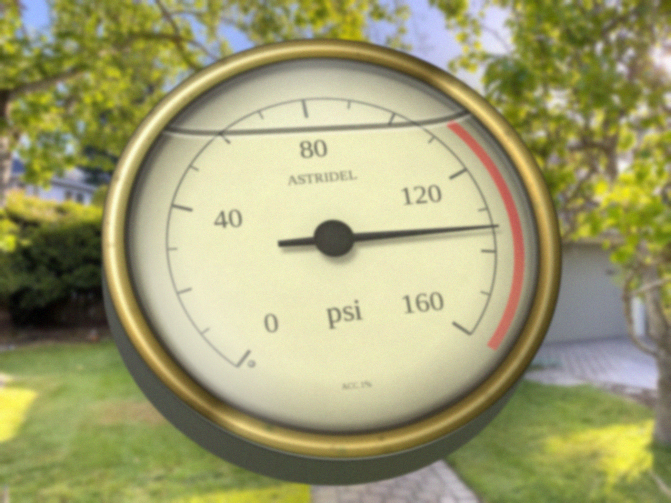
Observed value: 135 psi
